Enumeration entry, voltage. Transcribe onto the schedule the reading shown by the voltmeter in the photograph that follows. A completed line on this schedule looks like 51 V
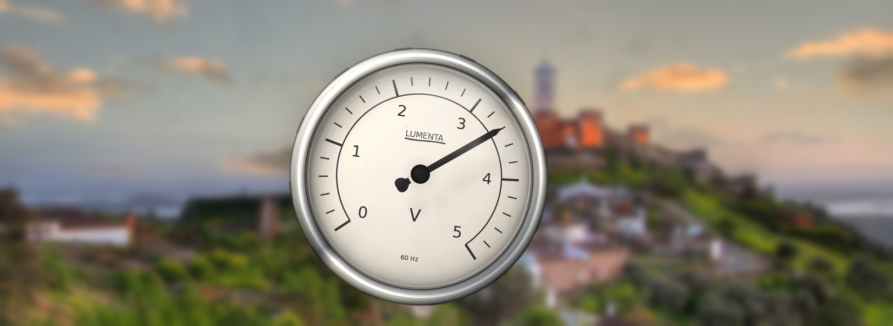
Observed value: 3.4 V
